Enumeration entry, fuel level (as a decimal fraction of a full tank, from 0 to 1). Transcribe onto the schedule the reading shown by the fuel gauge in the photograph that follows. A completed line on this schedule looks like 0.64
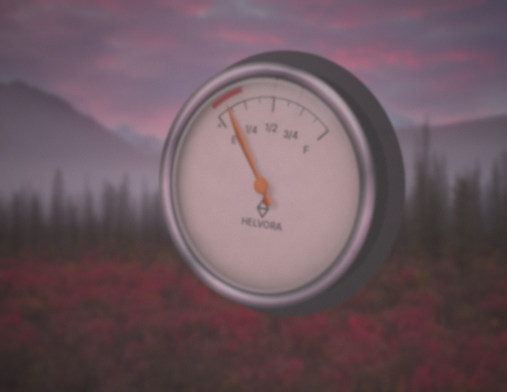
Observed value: 0.125
